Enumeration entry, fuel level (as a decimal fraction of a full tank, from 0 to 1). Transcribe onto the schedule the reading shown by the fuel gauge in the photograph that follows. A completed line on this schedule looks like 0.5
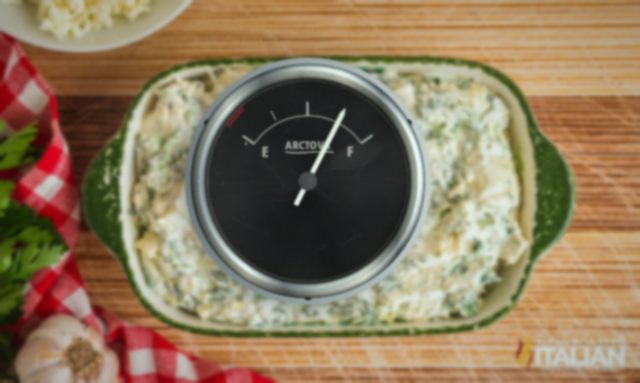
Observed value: 0.75
